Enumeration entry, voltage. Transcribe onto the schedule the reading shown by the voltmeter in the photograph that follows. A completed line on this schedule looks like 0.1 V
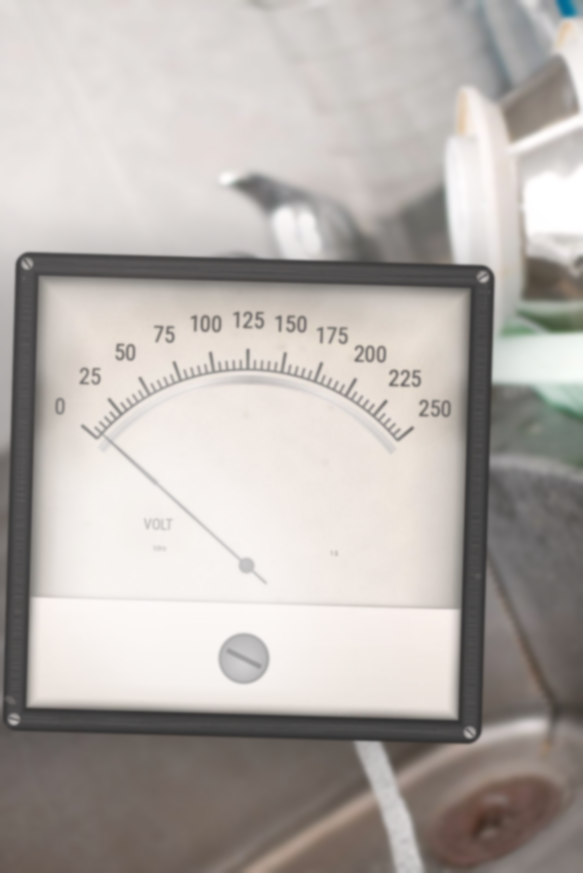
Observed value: 5 V
